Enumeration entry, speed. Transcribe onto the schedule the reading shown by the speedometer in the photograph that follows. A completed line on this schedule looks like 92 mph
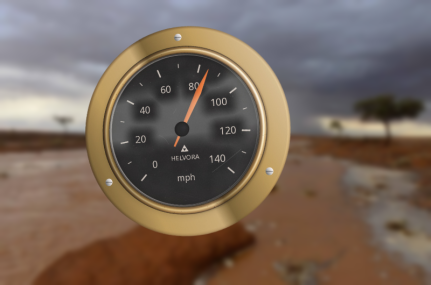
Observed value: 85 mph
